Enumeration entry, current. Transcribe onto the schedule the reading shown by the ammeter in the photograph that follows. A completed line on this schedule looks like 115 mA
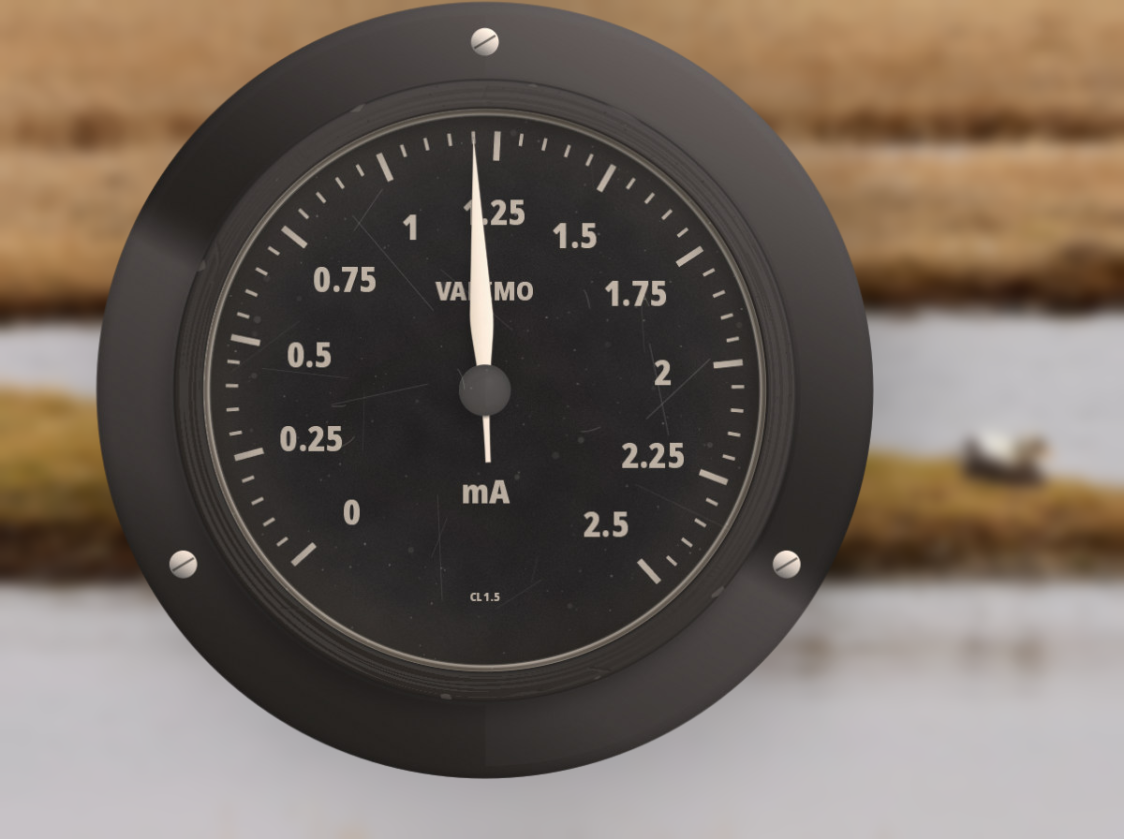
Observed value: 1.2 mA
